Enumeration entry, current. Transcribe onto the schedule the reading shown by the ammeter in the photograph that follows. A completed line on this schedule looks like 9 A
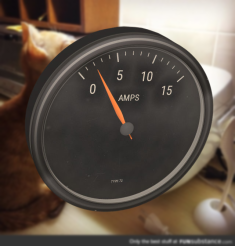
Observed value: 2 A
